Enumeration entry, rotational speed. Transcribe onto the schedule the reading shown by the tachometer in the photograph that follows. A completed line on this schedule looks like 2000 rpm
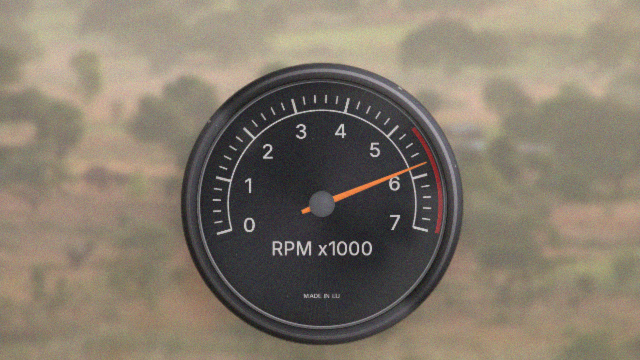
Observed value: 5800 rpm
